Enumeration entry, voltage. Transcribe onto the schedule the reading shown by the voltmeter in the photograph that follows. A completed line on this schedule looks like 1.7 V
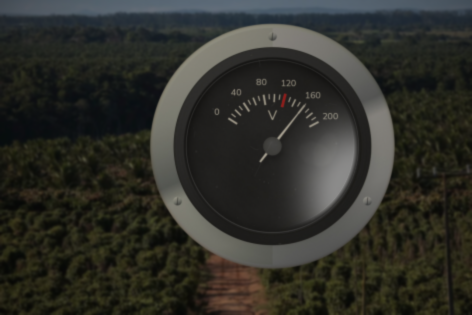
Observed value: 160 V
